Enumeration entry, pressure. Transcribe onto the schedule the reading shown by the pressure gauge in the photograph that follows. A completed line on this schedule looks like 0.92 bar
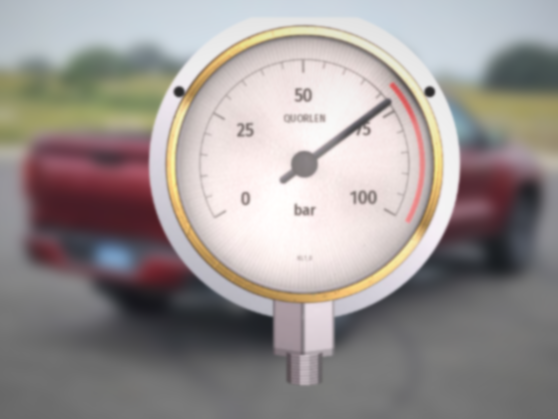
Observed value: 72.5 bar
